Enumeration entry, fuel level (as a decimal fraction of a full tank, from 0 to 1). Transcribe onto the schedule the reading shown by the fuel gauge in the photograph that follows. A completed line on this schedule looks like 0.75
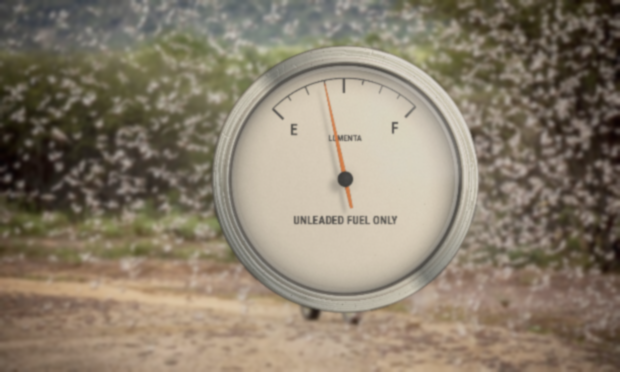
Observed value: 0.375
